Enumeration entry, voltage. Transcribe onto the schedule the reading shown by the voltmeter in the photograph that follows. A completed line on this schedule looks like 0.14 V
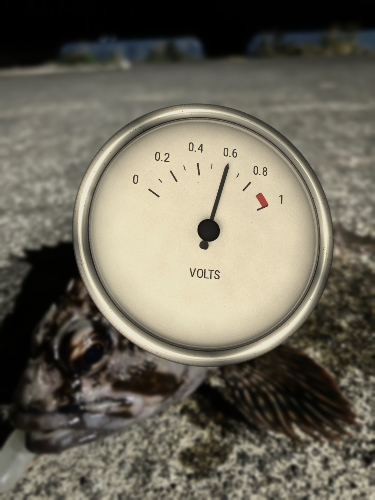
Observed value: 0.6 V
